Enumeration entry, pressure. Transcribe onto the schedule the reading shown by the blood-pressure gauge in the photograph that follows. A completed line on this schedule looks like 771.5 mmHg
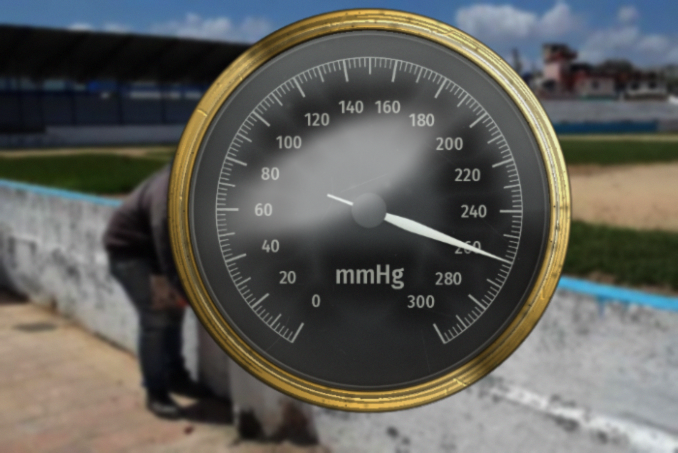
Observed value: 260 mmHg
